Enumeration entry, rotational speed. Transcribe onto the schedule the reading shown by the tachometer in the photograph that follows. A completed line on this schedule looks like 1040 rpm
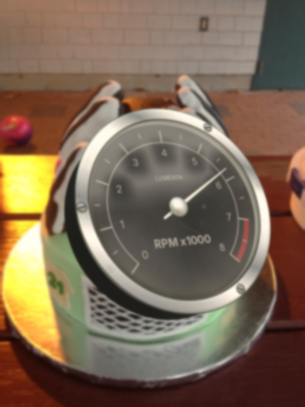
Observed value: 5750 rpm
